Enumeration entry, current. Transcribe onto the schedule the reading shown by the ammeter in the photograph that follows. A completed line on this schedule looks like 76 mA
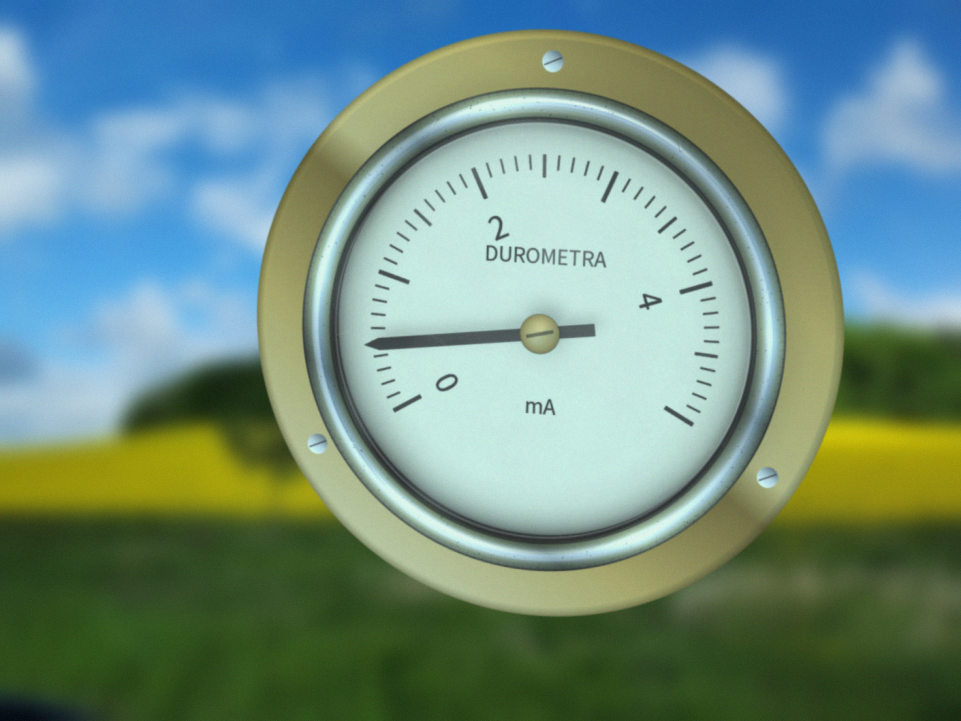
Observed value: 0.5 mA
